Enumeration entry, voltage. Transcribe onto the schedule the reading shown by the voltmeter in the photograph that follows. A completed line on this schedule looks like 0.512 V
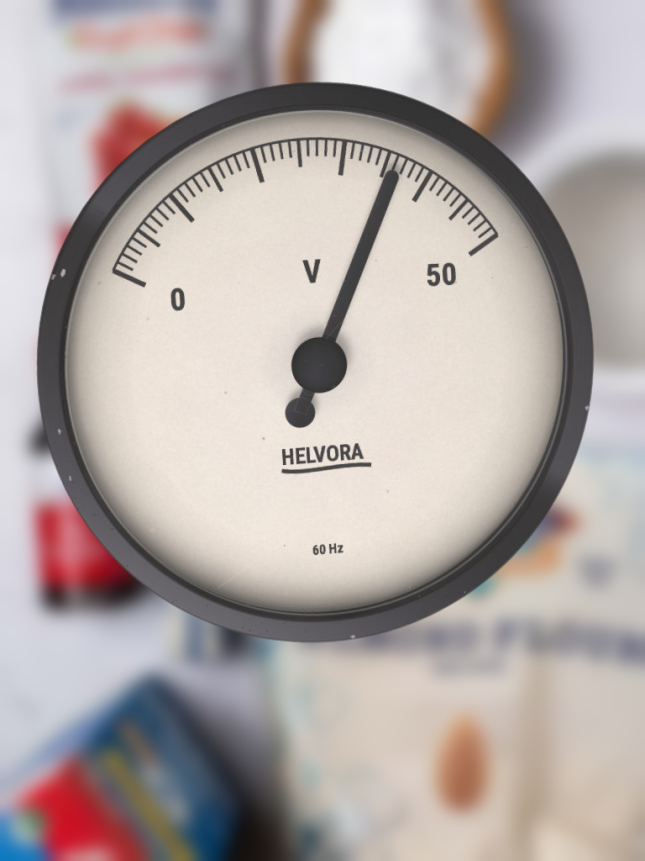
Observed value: 36 V
